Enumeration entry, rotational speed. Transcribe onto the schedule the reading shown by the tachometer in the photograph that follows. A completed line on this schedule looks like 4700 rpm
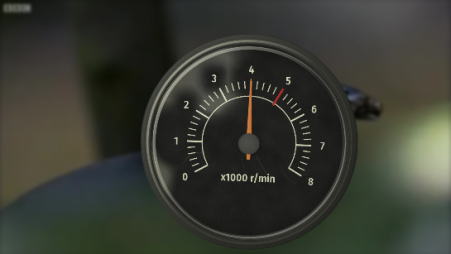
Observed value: 4000 rpm
